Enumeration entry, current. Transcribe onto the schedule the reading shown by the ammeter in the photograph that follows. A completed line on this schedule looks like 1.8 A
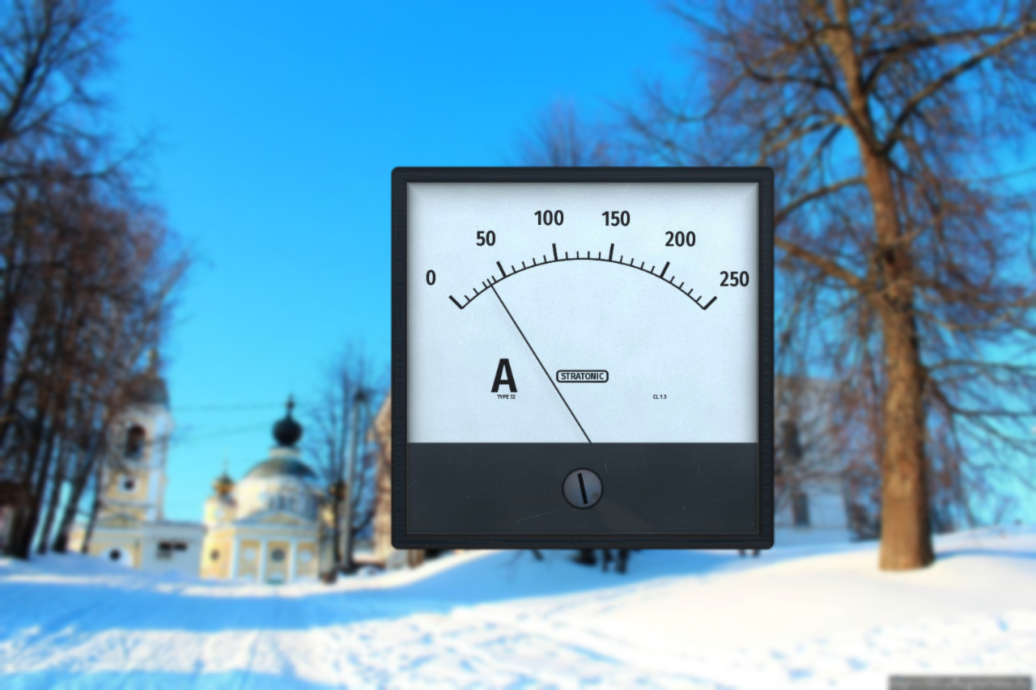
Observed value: 35 A
